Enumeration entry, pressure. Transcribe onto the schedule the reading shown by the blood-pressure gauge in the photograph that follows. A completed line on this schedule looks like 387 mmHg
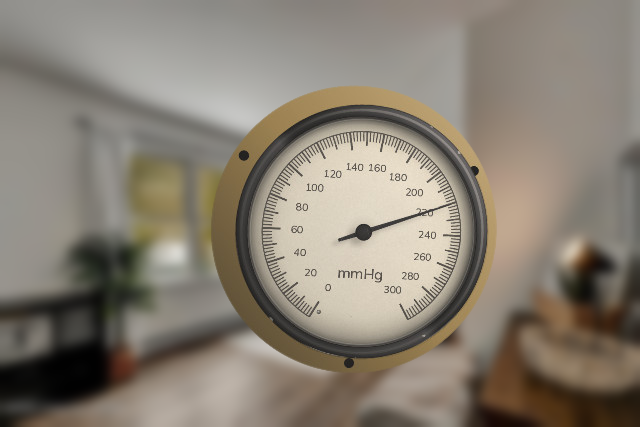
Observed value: 220 mmHg
